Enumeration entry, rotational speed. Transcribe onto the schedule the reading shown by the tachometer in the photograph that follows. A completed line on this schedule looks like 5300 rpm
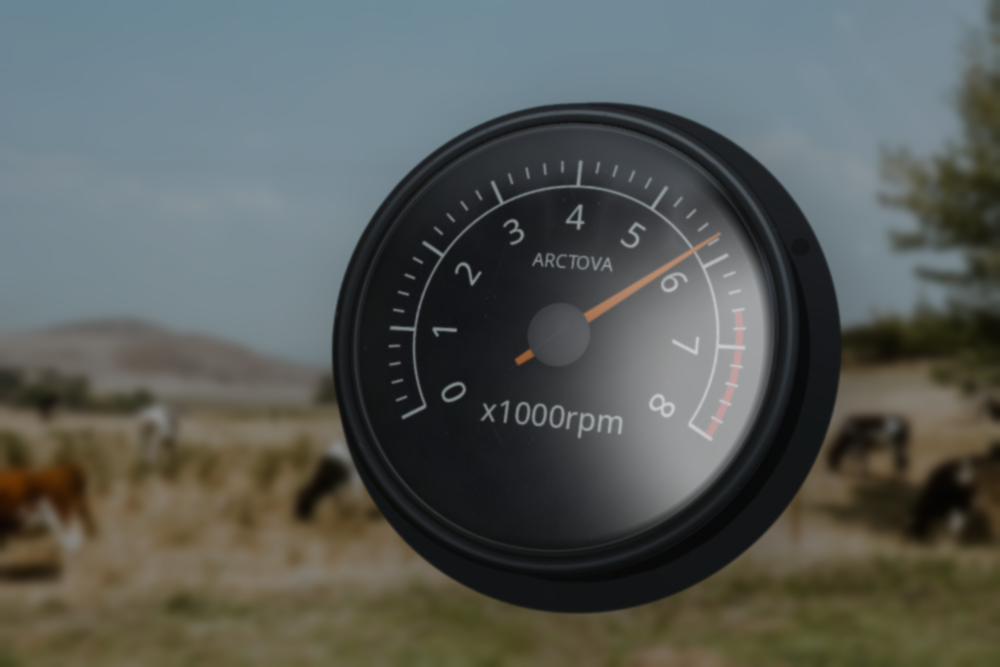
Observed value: 5800 rpm
